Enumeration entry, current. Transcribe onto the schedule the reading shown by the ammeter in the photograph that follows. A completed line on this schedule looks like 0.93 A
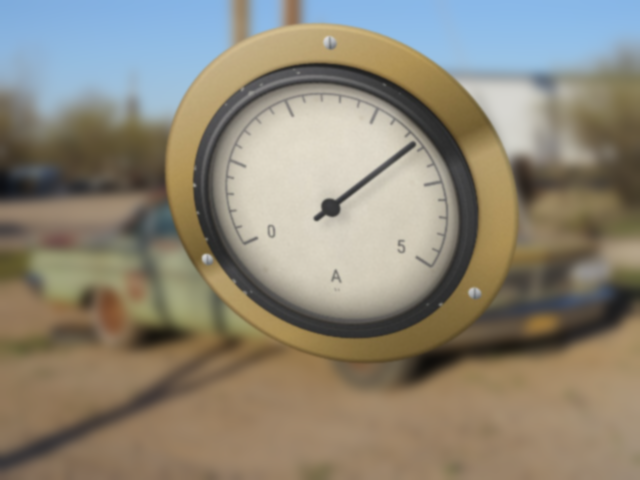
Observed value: 3.5 A
